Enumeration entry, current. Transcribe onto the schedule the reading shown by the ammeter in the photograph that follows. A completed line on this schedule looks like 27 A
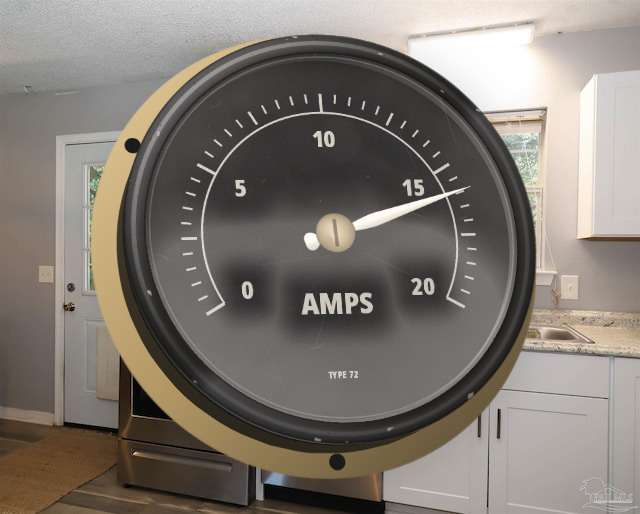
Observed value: 16 A
